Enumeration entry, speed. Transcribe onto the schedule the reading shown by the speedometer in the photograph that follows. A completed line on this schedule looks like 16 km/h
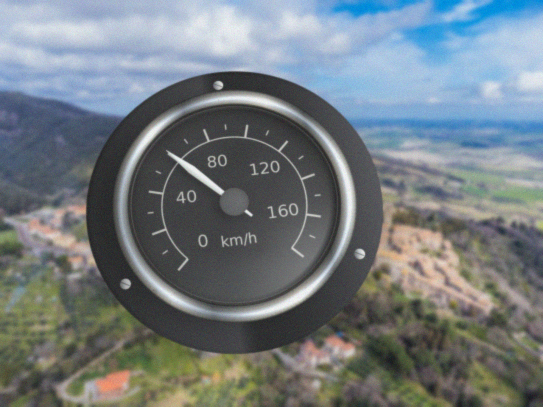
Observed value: 60 km/h
